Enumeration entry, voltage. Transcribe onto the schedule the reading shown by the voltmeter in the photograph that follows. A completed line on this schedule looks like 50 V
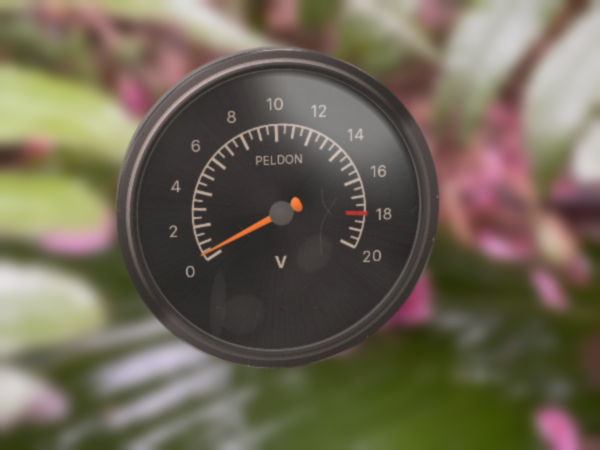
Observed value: 0.5 V
